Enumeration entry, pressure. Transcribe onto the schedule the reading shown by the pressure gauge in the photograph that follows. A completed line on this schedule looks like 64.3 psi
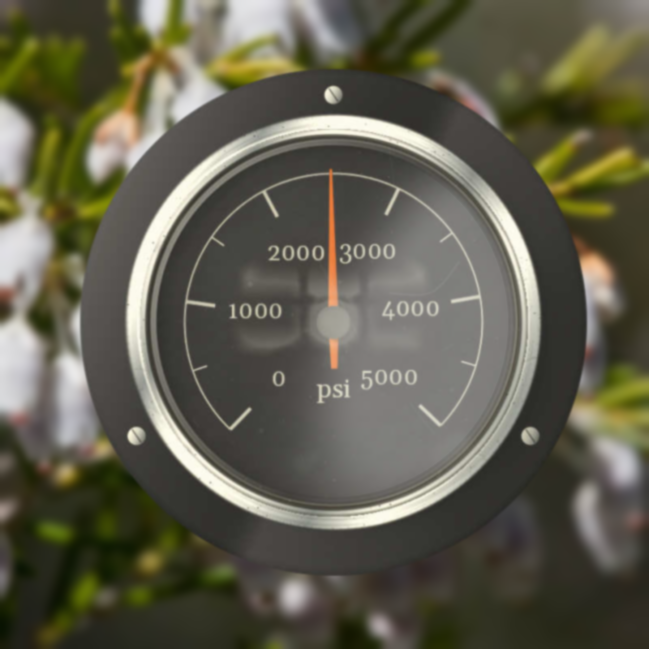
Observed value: 2500 psi
